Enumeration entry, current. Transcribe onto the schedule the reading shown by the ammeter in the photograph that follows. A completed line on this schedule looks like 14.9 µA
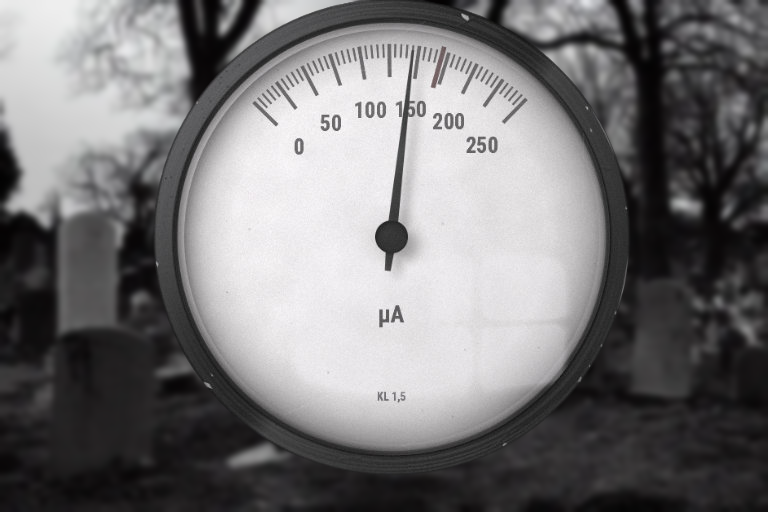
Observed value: 145 µA
